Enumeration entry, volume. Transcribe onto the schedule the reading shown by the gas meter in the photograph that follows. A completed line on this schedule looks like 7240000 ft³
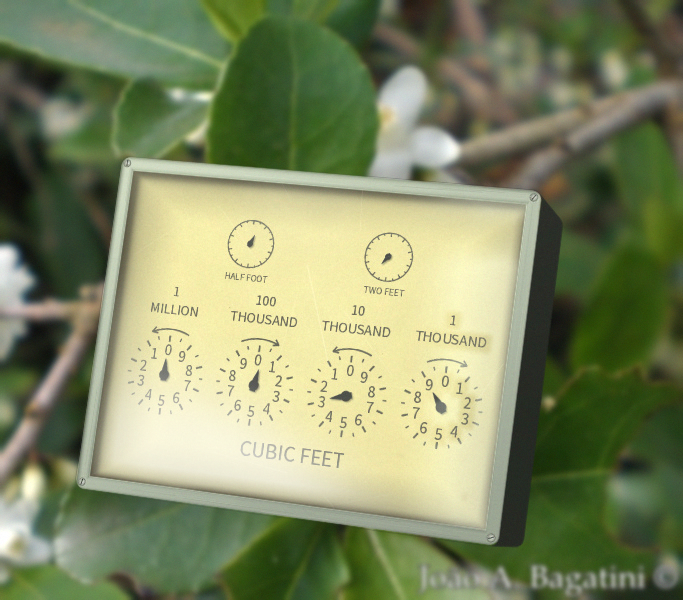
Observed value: 2900 ft³
